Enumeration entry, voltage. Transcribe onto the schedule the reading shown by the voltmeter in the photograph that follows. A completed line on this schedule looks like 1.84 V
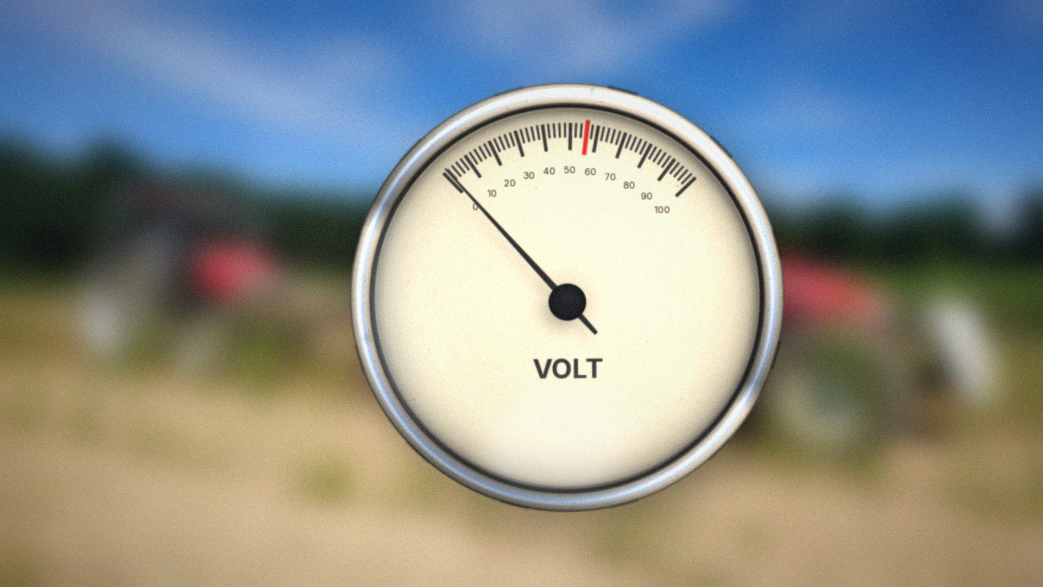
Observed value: 2 V
